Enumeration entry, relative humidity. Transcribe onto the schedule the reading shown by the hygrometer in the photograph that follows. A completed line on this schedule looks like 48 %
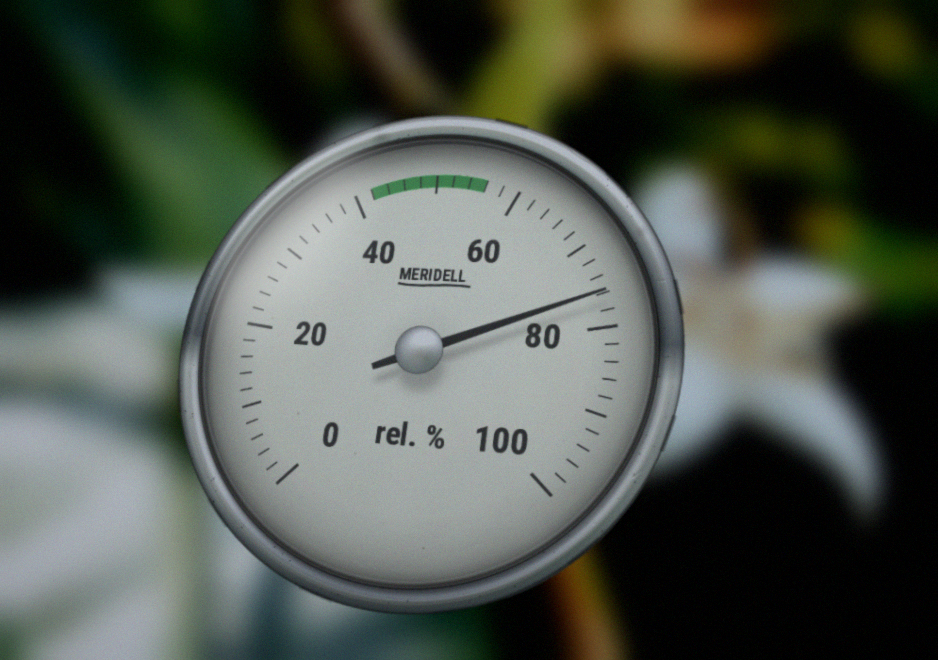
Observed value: 76 %
